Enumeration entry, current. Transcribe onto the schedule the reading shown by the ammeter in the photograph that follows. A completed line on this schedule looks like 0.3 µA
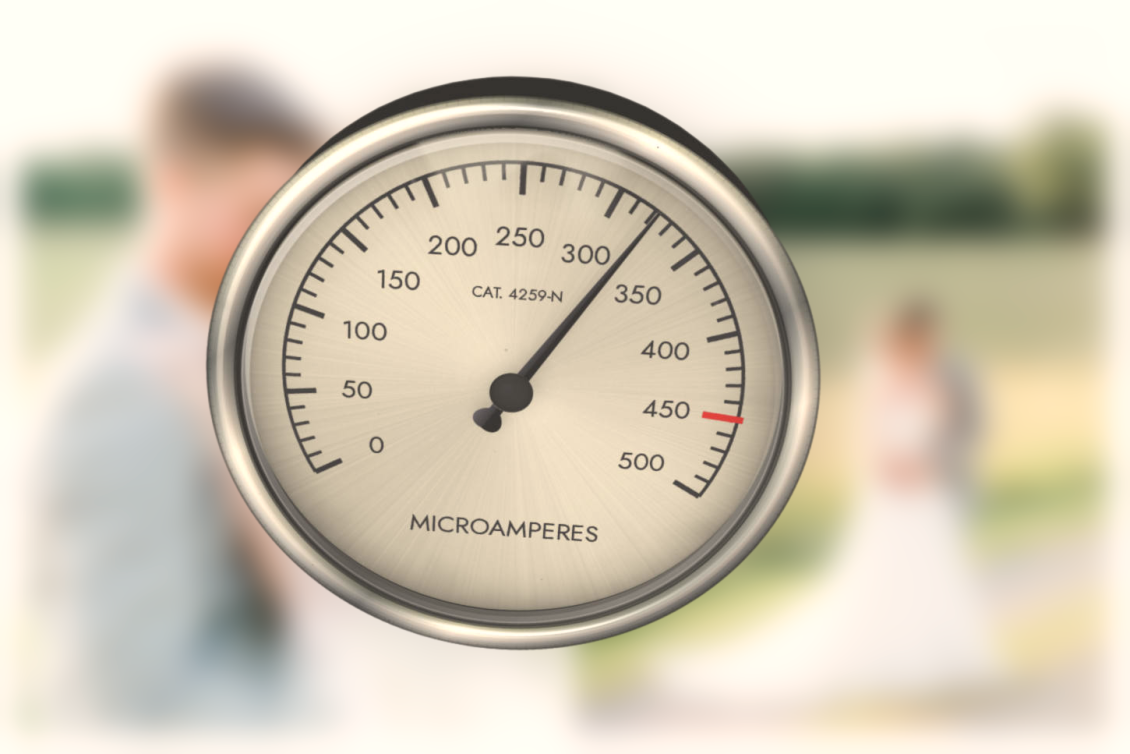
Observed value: 320 µA
